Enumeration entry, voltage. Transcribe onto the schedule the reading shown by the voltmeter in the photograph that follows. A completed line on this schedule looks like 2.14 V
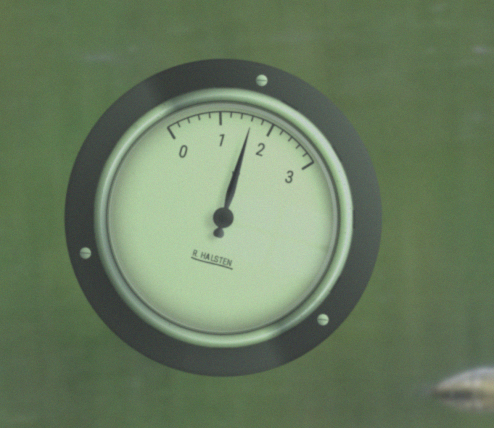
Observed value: 1.6 V
